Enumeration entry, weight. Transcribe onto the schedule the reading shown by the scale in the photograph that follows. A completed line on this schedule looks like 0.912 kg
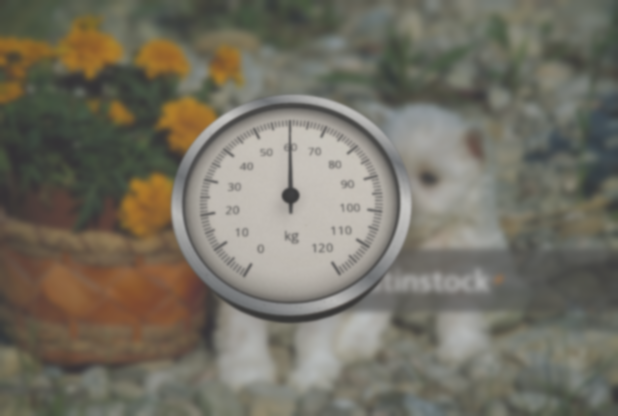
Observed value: 60 kg
